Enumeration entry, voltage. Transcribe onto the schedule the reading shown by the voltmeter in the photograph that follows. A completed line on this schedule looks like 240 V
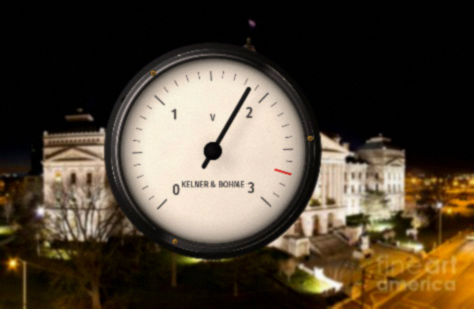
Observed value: 1.85 V
